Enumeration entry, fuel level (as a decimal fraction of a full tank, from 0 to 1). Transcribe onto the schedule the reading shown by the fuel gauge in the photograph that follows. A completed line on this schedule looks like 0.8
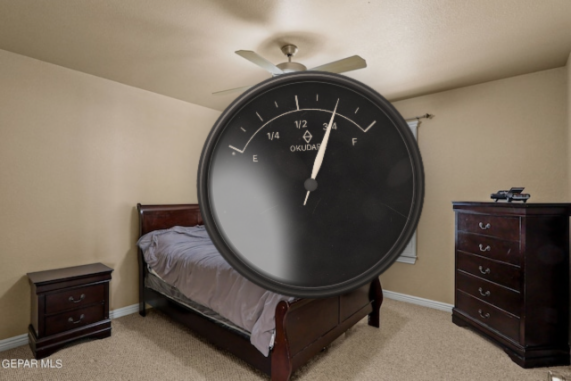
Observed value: 0.75
